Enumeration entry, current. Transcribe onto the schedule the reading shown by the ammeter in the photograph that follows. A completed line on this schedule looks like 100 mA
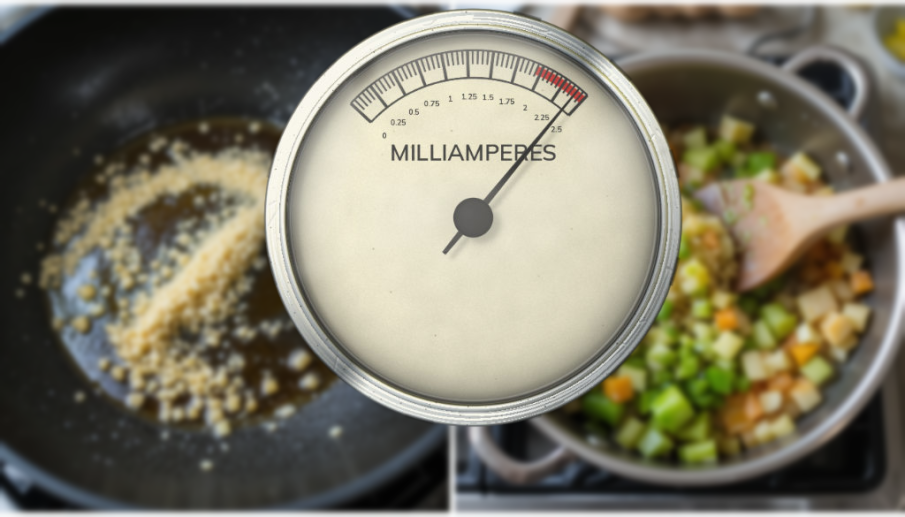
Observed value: 2.4 mA
